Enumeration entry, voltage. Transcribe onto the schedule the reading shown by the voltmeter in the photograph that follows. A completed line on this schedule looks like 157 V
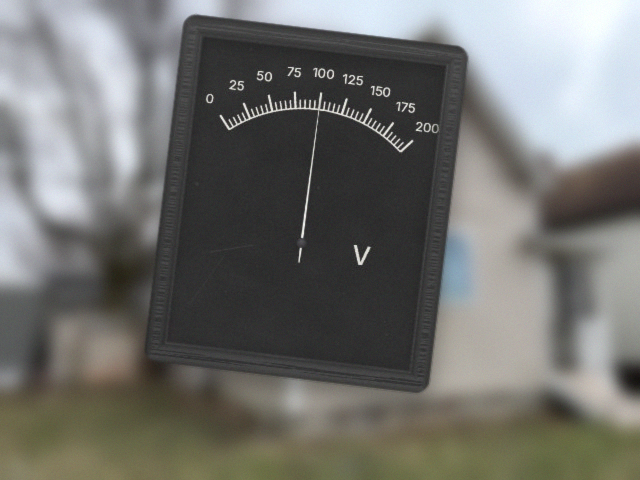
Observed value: 100 V
